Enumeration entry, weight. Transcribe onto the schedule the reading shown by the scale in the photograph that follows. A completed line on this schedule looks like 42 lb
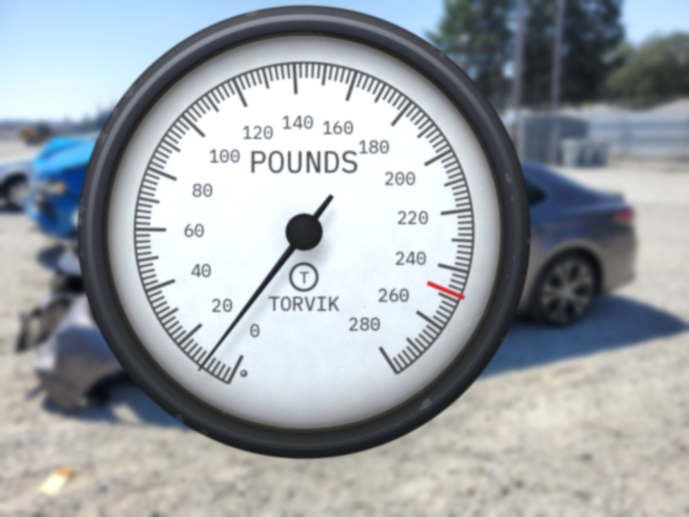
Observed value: 10 lb
